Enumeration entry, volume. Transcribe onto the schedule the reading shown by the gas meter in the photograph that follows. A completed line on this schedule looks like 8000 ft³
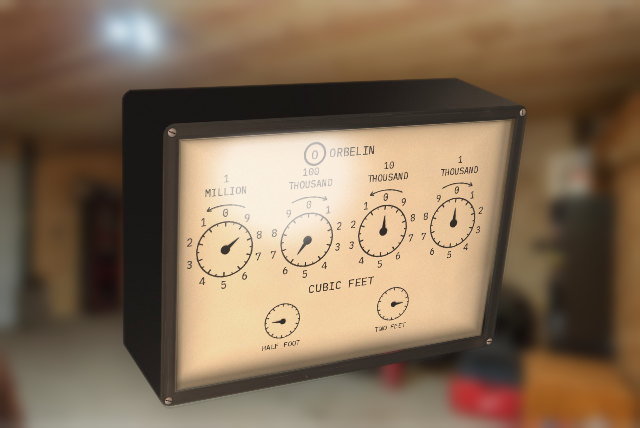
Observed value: 860000 ft³
